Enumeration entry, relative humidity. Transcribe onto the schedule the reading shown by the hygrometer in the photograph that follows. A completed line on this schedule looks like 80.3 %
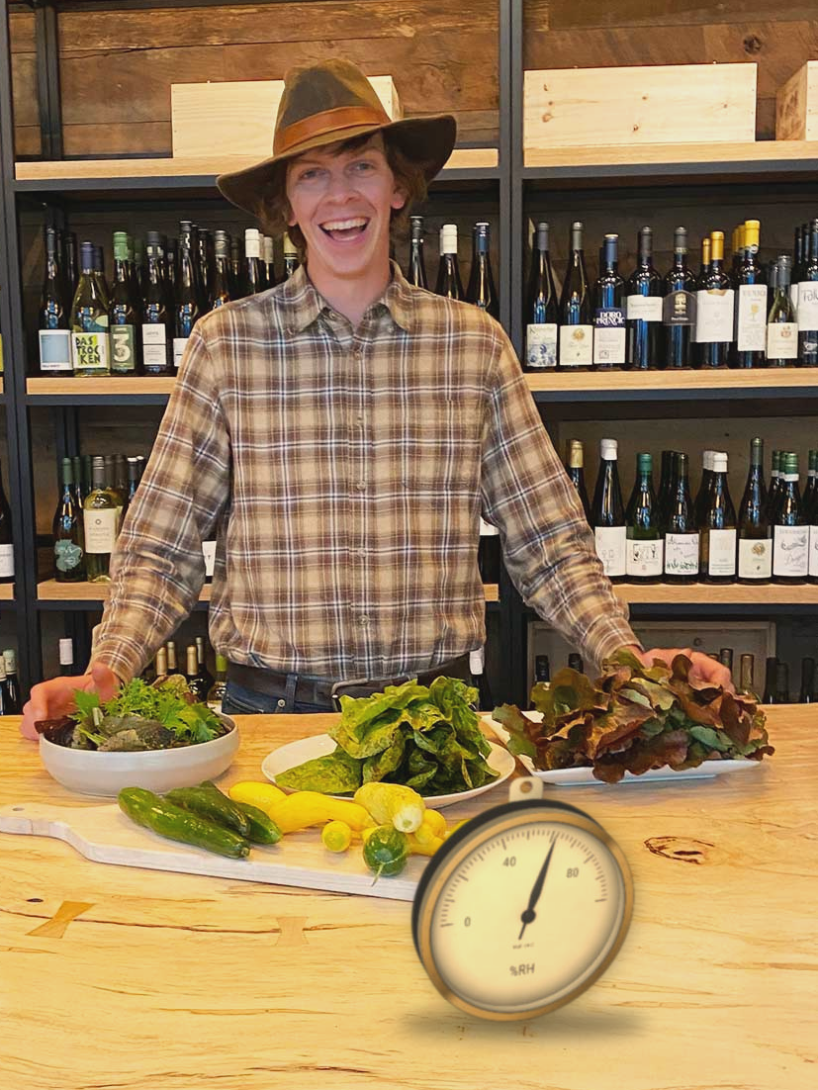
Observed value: 60 %
